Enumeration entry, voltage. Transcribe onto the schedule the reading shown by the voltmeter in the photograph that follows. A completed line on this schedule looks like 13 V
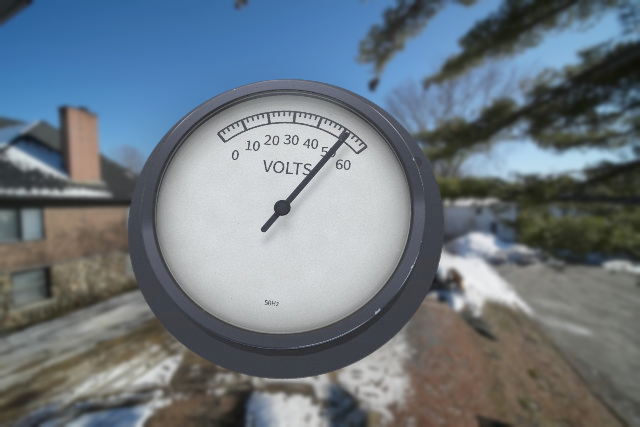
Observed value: 52 V
